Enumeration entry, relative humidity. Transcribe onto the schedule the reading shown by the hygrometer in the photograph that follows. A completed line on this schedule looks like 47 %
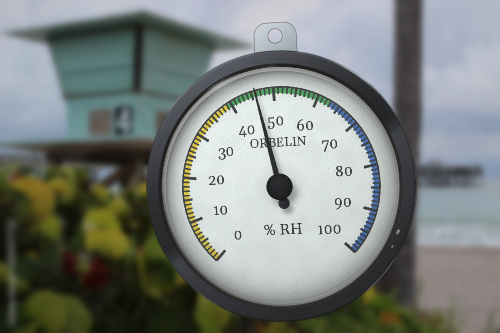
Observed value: 46 %
